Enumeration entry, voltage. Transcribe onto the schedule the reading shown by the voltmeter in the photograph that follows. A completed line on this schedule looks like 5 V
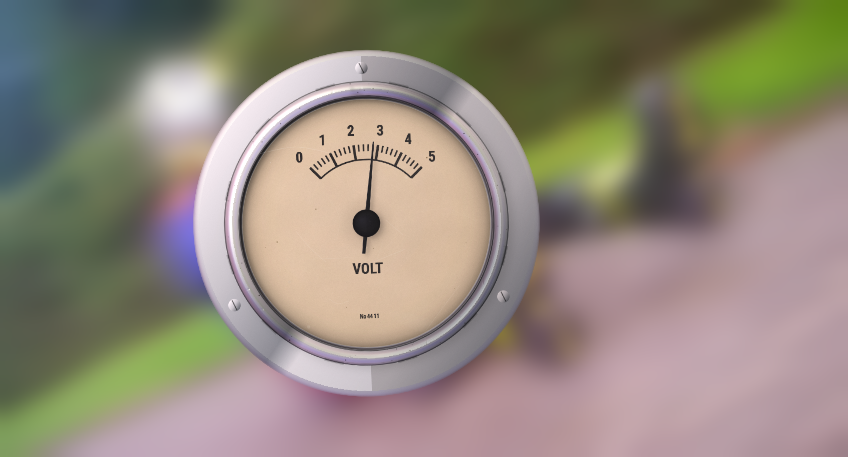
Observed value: 2.8 V
